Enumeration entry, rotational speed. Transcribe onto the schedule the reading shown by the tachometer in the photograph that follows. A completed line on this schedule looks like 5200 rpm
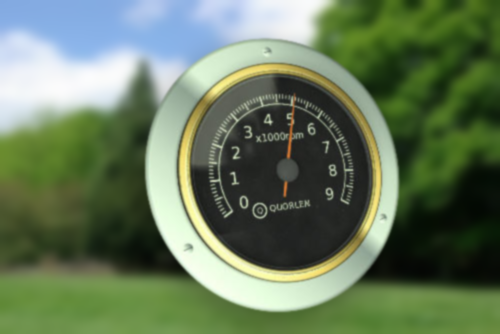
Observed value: 5000 rpm
